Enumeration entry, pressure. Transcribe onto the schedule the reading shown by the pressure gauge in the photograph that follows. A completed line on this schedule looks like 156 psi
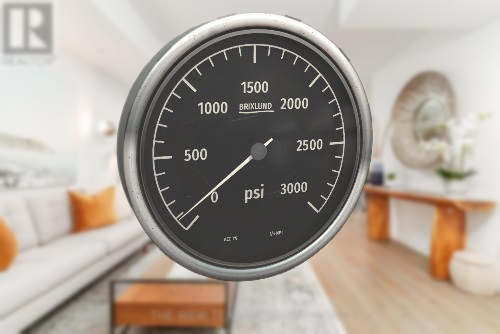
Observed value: 100 psi
